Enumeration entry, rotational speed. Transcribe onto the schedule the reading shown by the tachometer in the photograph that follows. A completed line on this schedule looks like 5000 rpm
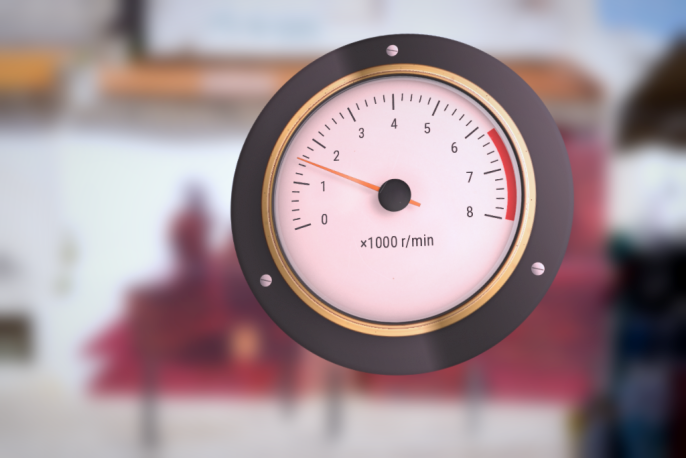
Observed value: 1500 rpm
